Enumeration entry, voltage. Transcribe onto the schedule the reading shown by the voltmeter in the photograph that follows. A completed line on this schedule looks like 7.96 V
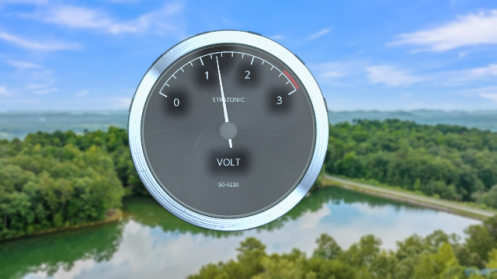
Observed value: 1.3 V
